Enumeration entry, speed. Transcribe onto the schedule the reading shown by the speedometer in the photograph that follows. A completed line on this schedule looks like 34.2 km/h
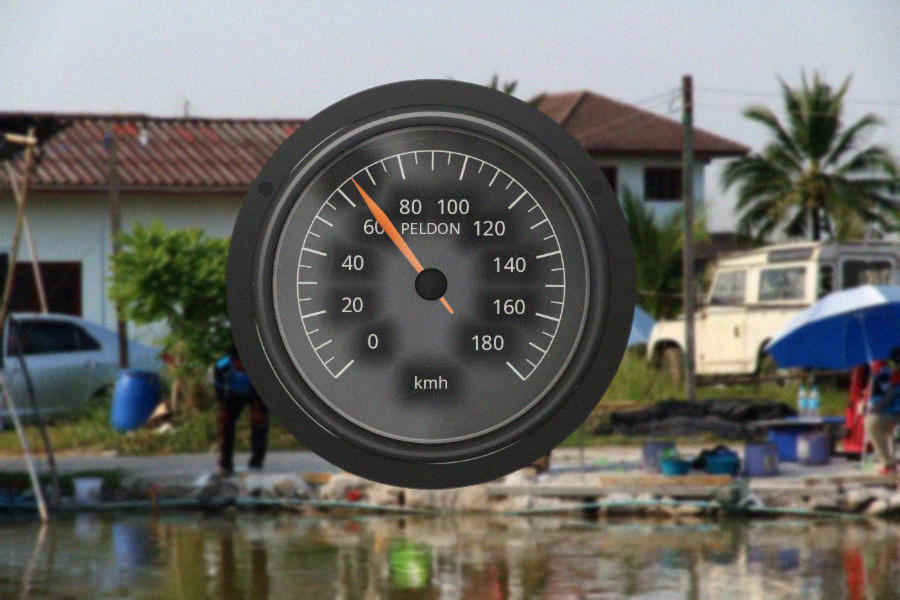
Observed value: 65 km/h
